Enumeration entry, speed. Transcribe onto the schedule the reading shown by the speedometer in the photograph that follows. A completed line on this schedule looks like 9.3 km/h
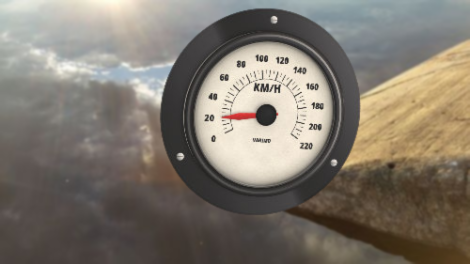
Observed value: 20 km/h
